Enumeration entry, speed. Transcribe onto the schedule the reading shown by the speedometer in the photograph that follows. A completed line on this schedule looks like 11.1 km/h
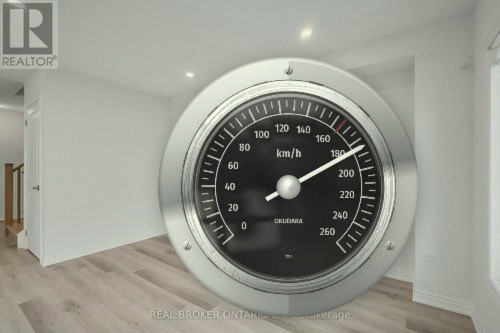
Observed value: 185 km/h
